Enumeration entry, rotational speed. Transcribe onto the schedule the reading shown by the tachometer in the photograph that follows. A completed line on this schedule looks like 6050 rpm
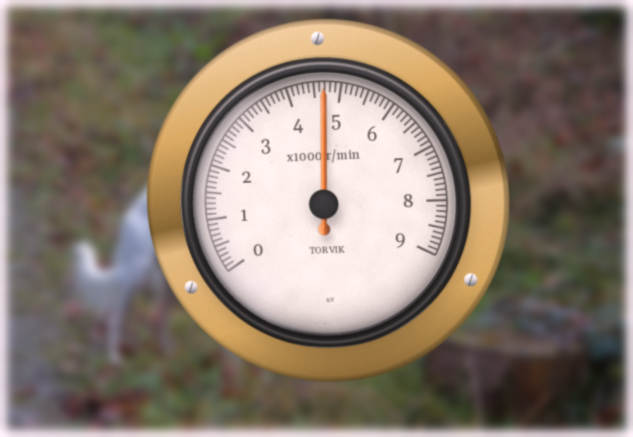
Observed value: 4700 rpm
